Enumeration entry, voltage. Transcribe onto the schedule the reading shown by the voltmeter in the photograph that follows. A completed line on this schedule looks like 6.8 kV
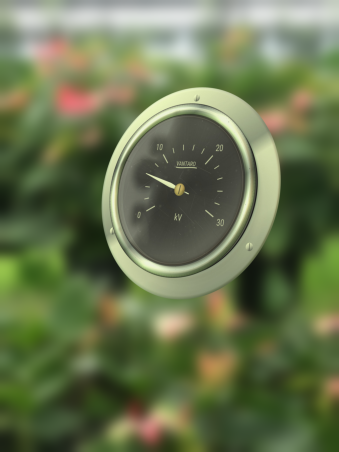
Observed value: 6 kV
